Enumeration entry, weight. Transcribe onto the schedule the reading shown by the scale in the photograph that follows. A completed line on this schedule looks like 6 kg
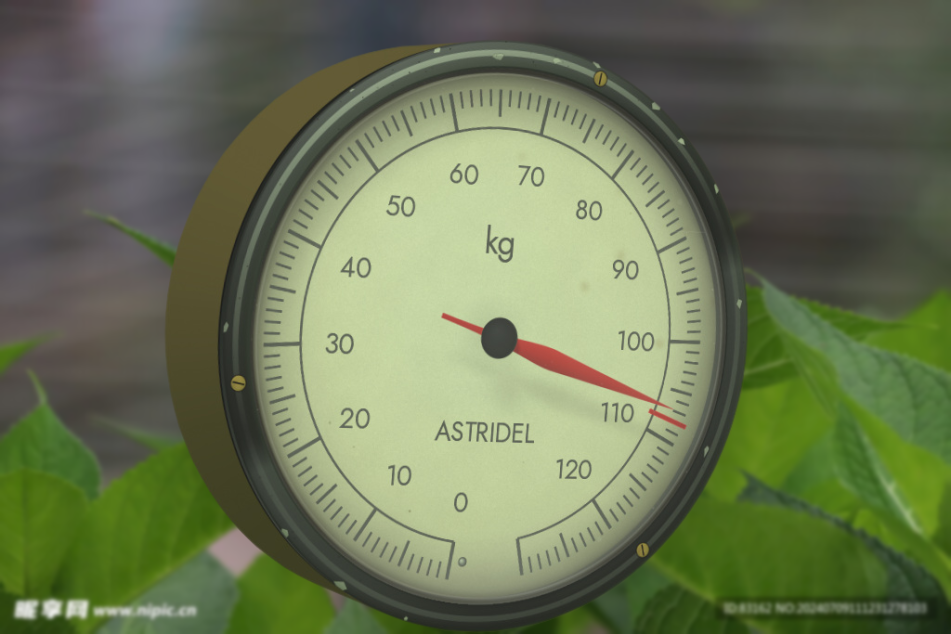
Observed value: 107 kg
